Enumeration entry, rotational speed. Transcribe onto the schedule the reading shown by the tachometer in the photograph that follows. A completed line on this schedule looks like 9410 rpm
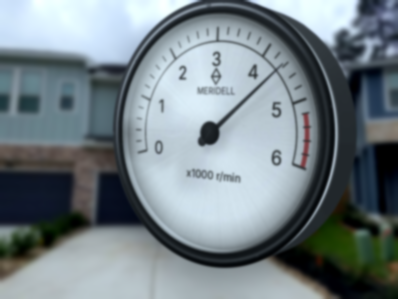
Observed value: 4400 rpm
